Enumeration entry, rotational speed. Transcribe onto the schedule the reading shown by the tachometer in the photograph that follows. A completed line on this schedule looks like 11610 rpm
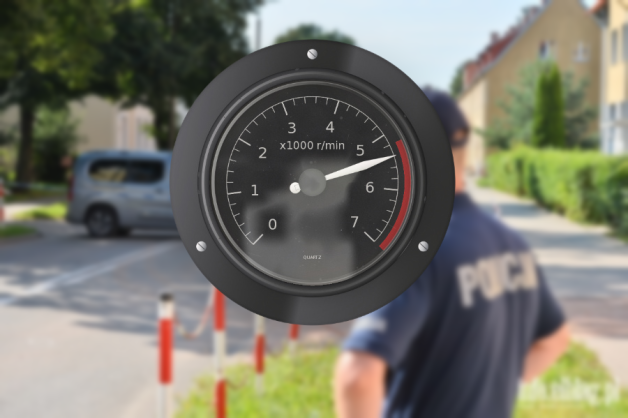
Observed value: 5400 rpm
